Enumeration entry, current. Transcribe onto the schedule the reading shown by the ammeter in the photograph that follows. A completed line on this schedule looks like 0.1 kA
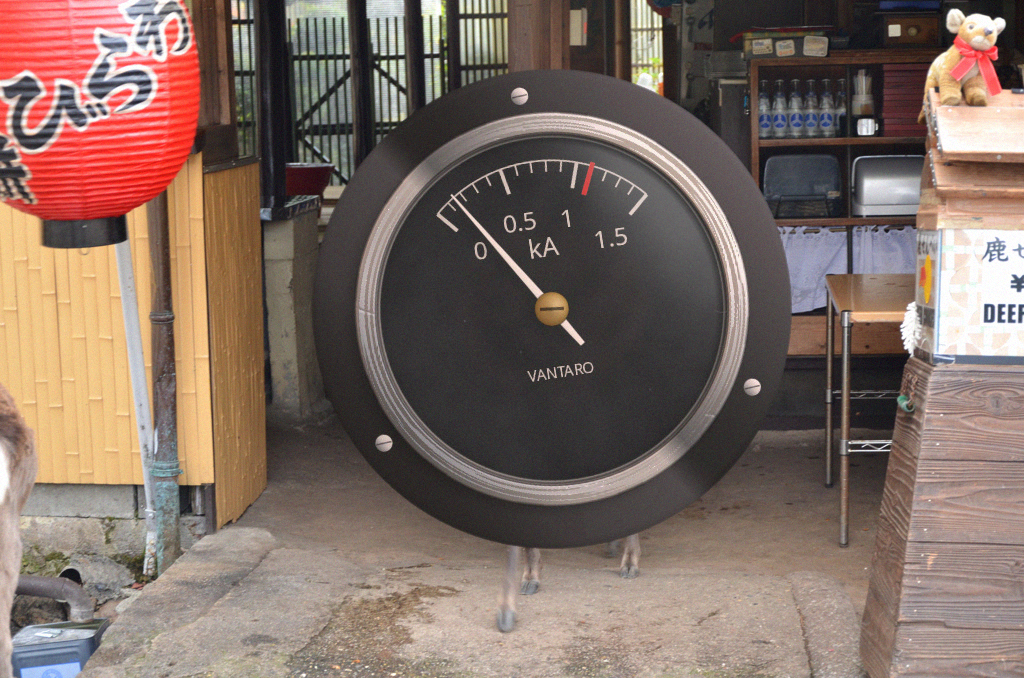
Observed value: 0.15 kA
